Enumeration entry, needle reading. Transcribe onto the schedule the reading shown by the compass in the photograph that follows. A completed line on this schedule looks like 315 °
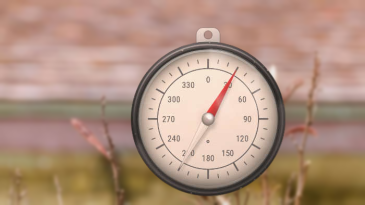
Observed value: 30 °
